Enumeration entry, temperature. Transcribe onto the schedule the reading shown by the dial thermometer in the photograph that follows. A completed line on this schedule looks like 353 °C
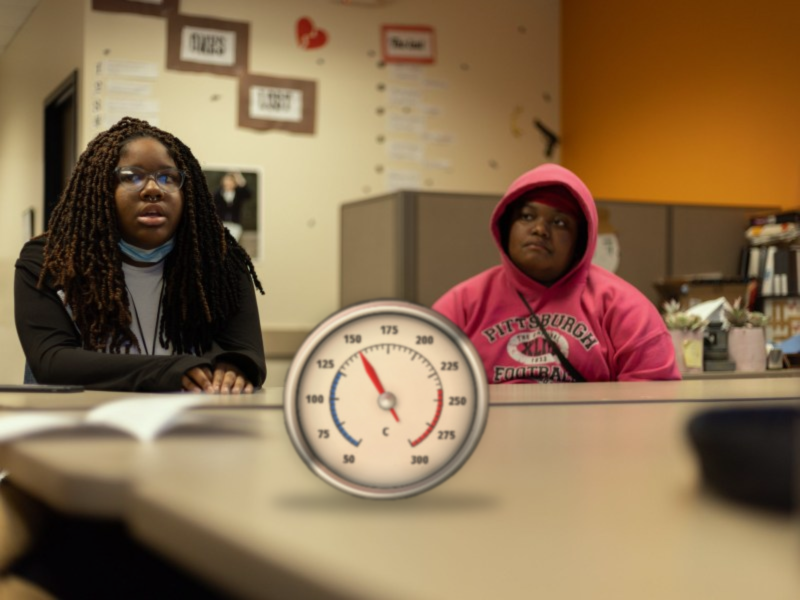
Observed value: 150 °C
